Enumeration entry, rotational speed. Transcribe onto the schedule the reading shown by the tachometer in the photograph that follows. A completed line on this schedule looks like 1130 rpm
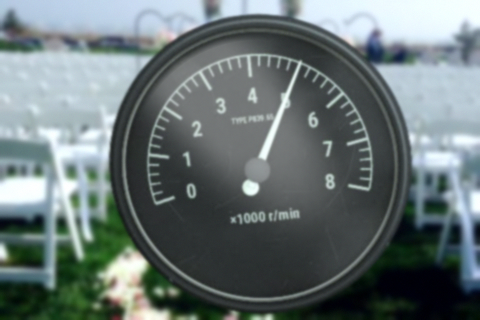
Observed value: 5000 rpm
